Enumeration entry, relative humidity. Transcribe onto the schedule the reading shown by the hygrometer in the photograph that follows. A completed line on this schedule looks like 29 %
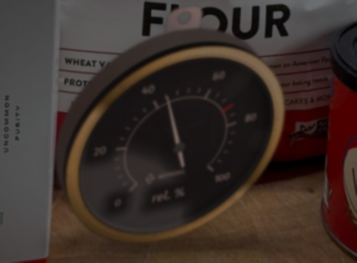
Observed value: 44 %
